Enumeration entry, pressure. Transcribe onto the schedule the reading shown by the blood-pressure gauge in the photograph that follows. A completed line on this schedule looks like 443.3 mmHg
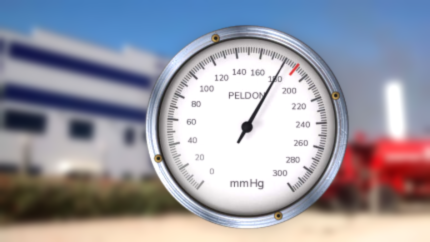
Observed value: 180 mmHg
